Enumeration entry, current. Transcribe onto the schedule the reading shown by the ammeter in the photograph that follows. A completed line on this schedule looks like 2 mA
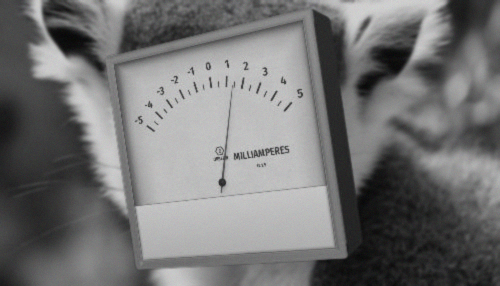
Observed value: 1.5 mA
